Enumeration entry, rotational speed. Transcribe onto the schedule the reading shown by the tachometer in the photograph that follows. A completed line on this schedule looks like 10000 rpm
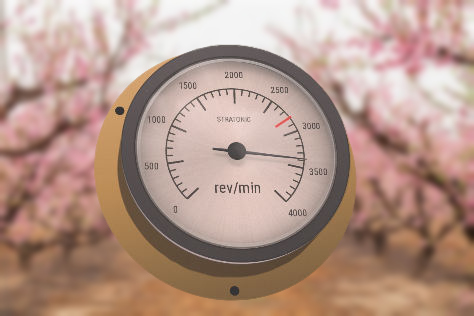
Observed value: 3400 rpm
